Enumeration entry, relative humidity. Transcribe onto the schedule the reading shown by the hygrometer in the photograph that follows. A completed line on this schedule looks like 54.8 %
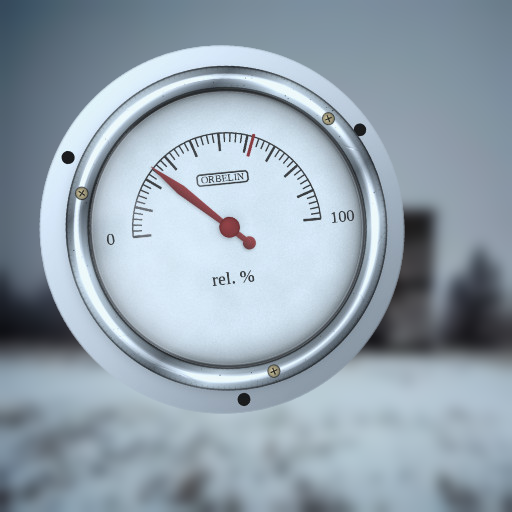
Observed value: 24 %
